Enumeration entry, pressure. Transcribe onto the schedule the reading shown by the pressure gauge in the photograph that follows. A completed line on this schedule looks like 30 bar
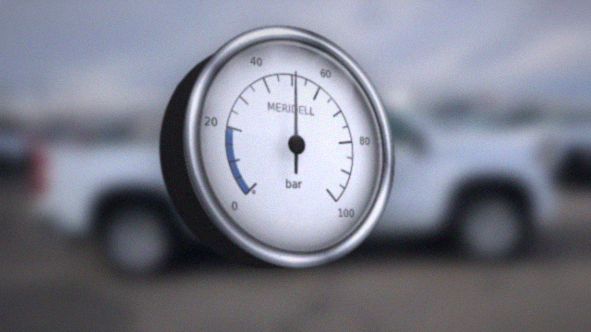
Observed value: 50 bar
